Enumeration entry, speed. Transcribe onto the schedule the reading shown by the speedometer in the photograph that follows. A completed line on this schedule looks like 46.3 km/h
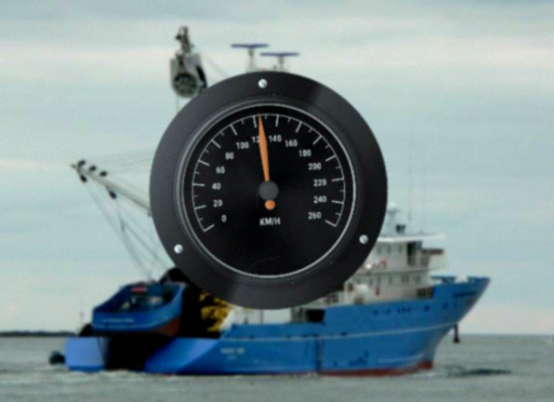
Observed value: 125 km/h
